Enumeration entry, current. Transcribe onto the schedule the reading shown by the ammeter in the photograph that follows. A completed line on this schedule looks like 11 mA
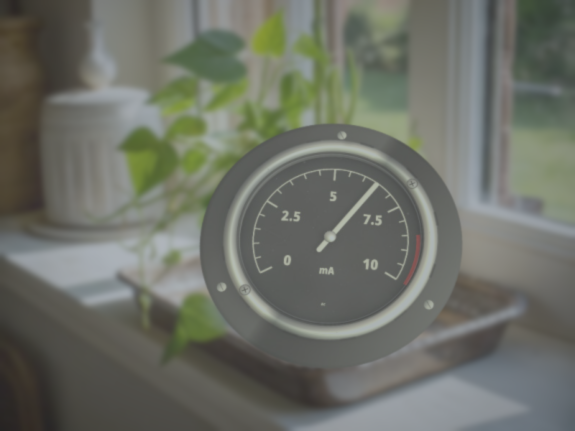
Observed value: 6.5 mA
